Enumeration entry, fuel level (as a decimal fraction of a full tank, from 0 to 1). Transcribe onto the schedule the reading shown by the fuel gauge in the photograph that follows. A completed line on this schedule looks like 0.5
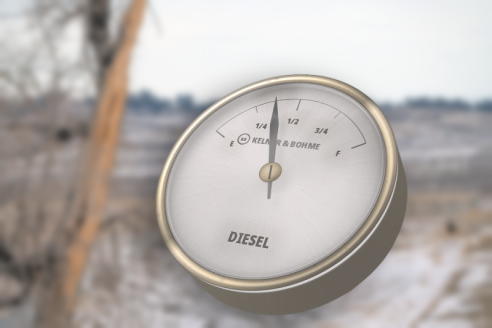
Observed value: 0.375
